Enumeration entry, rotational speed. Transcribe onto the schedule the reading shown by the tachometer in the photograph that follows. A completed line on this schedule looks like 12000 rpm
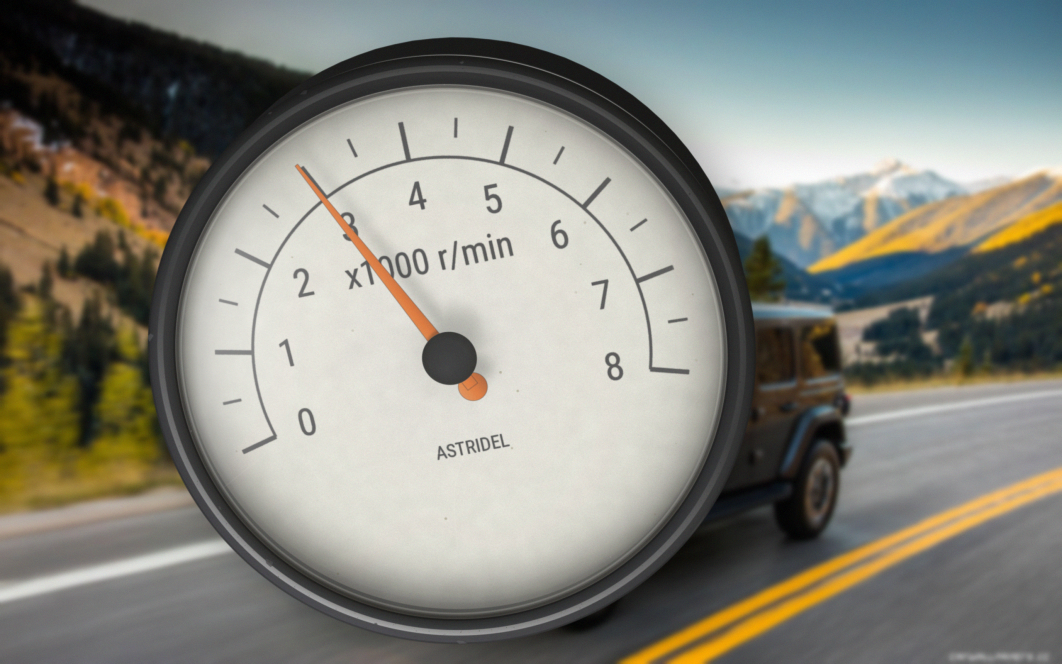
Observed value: 3000 rpm
